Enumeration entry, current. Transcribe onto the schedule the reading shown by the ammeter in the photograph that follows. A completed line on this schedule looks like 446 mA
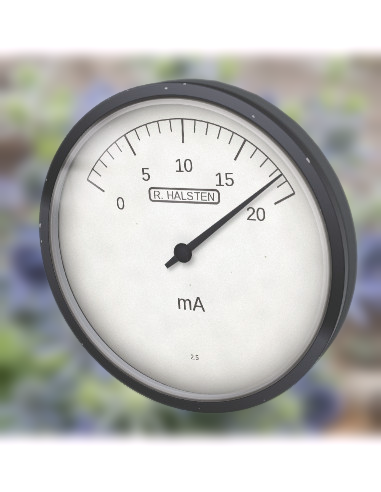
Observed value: 18.5 mA
